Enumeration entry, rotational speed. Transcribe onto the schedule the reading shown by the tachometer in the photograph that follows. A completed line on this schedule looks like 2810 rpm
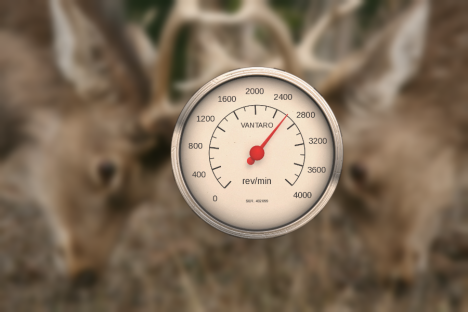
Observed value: 2600 rpm
